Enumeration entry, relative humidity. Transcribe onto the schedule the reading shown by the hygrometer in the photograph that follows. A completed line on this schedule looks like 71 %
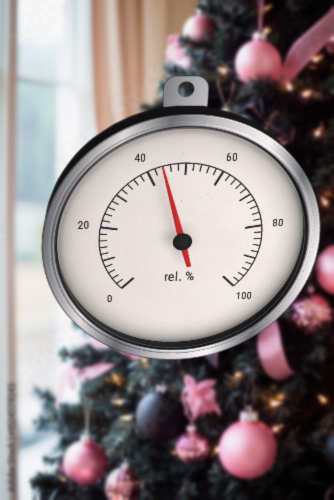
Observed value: 44 %
